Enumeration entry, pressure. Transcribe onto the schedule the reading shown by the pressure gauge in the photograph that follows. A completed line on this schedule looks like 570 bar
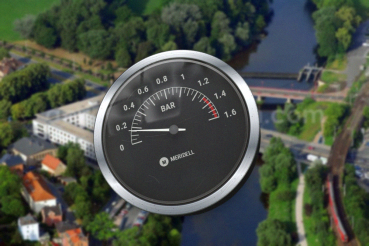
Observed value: 0.15 bar
